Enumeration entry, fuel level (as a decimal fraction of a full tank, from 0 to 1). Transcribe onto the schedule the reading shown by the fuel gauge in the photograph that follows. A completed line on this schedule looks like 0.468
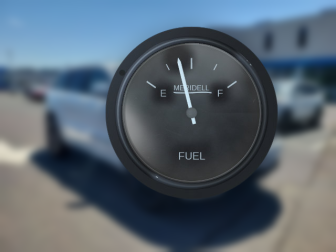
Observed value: 0.375
